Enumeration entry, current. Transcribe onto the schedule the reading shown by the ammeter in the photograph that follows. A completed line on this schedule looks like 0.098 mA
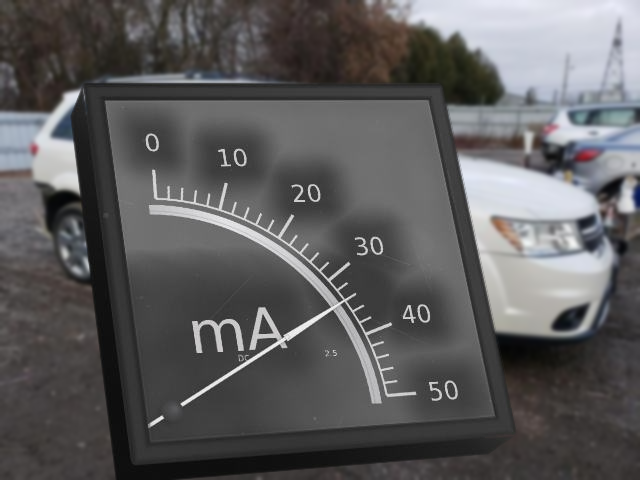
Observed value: 34 mA
